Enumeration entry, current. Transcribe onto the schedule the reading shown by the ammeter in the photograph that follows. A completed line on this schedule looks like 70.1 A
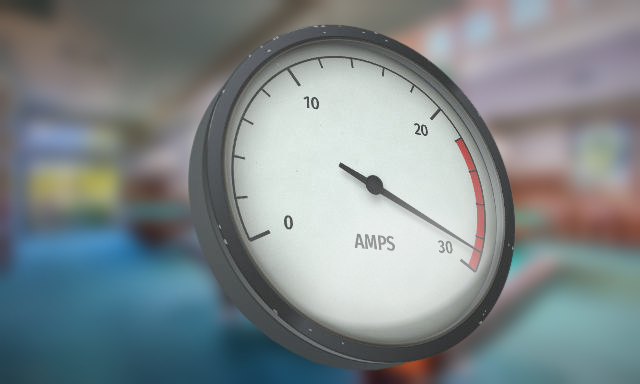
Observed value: 29 A
